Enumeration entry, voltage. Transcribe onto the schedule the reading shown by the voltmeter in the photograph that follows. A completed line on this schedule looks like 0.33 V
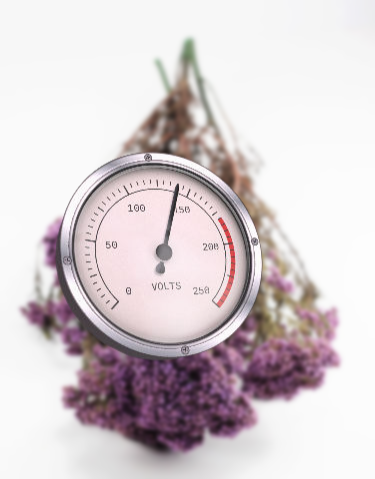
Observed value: 140 V
